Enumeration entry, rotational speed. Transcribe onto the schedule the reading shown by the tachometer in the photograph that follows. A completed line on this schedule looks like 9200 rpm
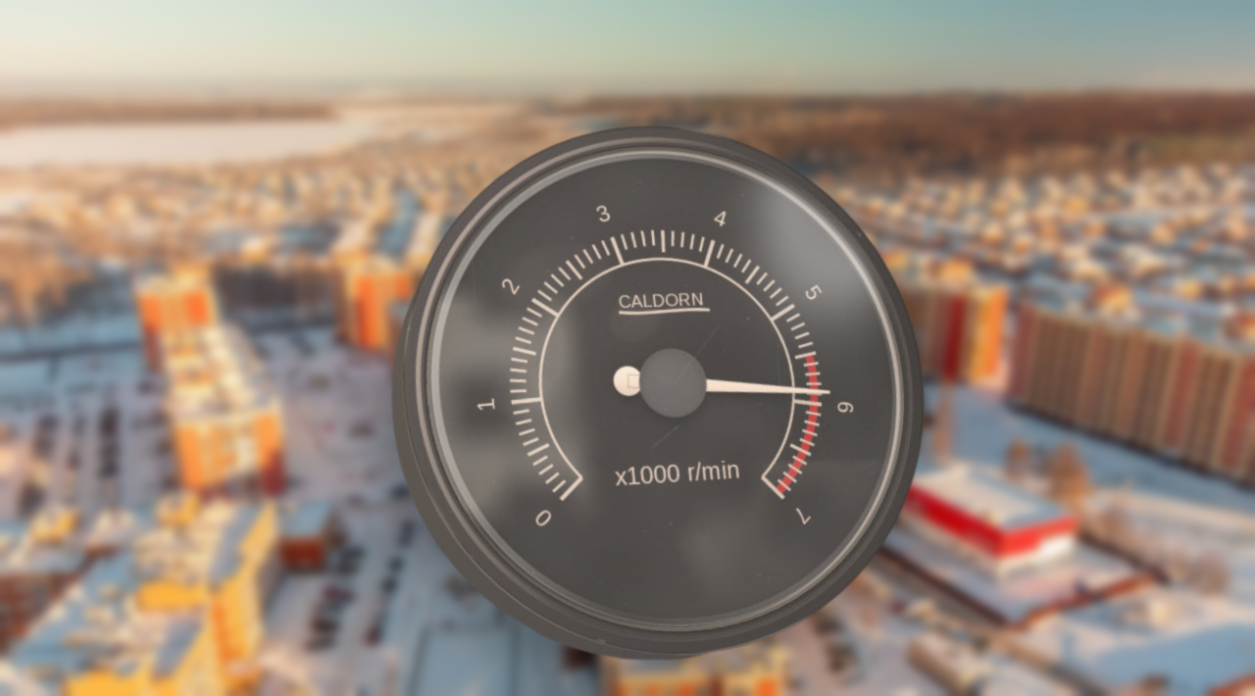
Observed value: 5900 rpm
